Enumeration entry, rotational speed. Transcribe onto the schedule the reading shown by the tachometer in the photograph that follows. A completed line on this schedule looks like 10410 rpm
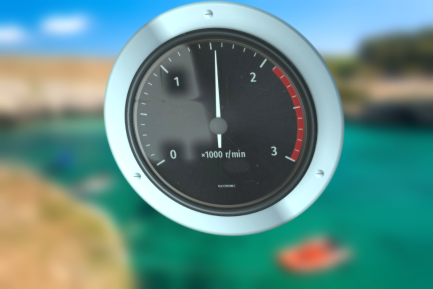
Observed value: 1550 rpm
